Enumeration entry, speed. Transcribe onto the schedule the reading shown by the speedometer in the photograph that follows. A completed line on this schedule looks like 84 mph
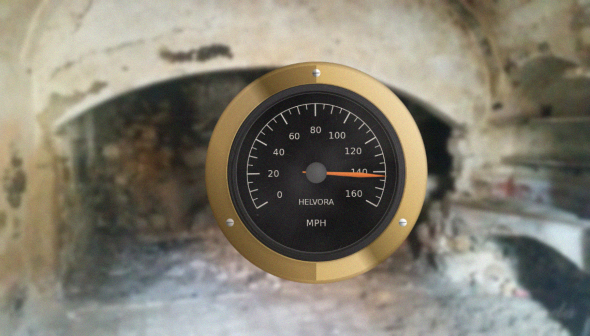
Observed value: 142.5 mph
